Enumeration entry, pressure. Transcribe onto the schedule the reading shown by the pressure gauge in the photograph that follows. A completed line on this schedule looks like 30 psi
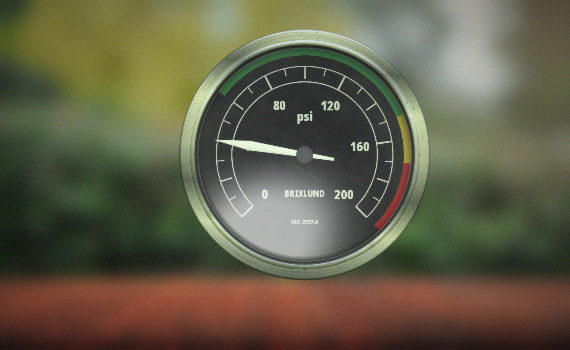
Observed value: 40 psi
